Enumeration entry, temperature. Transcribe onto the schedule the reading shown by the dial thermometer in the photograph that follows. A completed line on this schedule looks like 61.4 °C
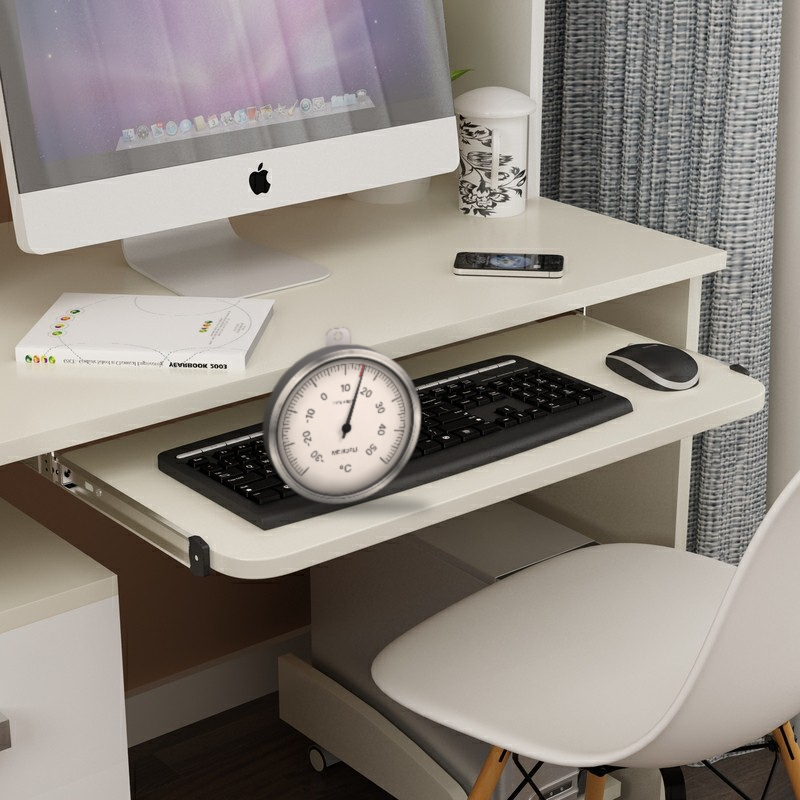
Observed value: 15 °C
